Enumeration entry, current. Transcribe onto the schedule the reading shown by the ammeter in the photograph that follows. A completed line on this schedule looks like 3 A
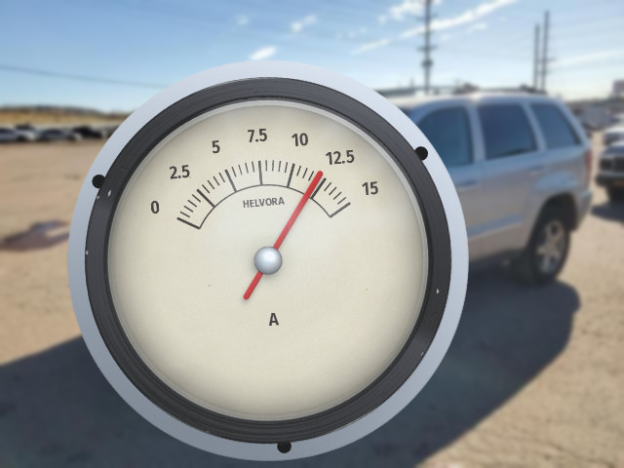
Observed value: 12 A
